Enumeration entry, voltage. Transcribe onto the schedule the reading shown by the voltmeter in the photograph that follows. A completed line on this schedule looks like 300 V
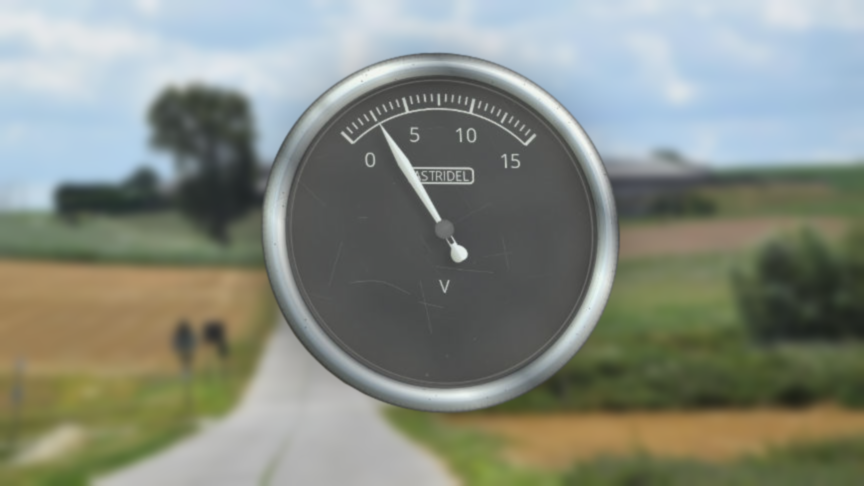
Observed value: 2.5 V
